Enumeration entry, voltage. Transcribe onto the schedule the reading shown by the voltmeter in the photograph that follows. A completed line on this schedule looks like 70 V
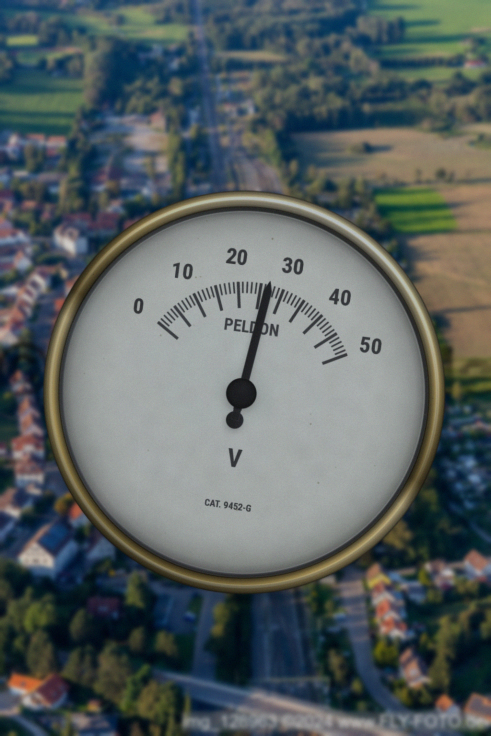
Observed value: 27 V
